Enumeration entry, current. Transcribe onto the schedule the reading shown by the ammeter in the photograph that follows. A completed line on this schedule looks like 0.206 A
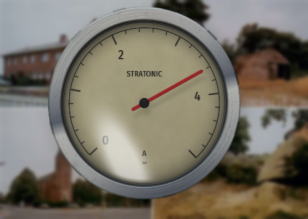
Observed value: 3.6 A
